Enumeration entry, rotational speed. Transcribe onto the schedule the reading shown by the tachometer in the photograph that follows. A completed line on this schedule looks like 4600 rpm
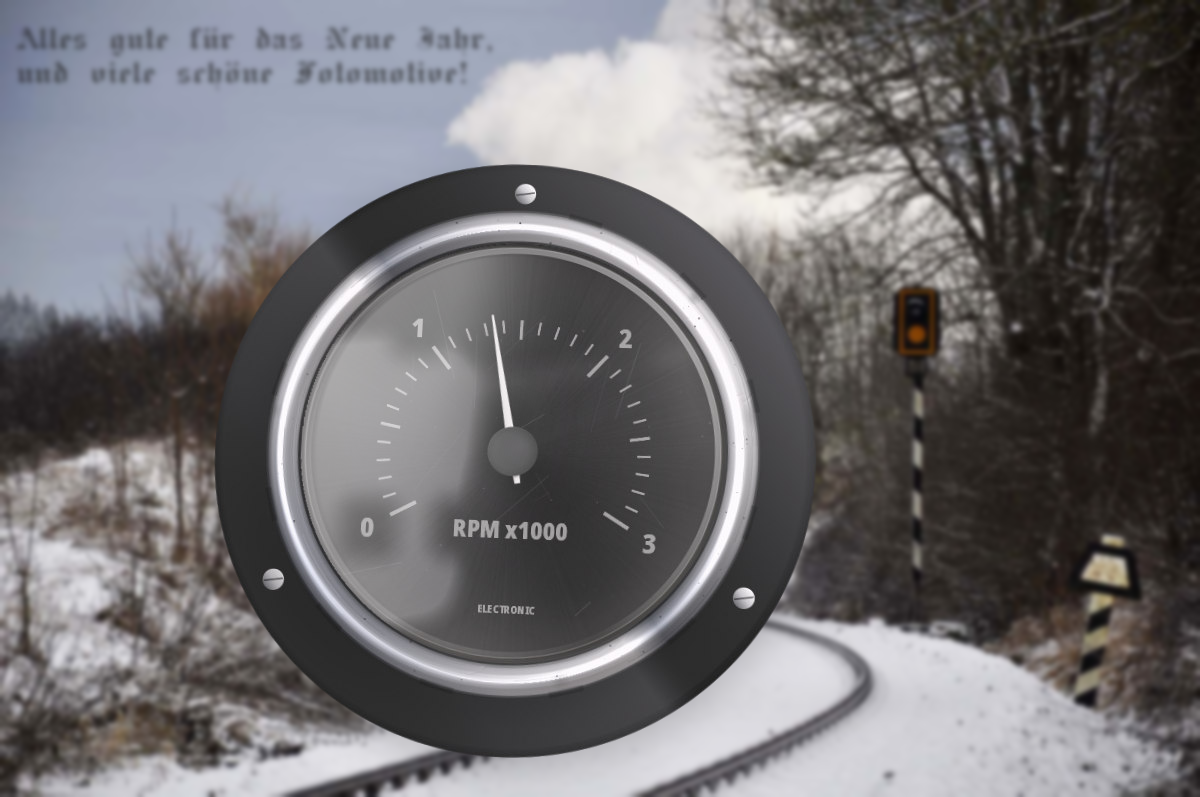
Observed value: 1350 rpm
